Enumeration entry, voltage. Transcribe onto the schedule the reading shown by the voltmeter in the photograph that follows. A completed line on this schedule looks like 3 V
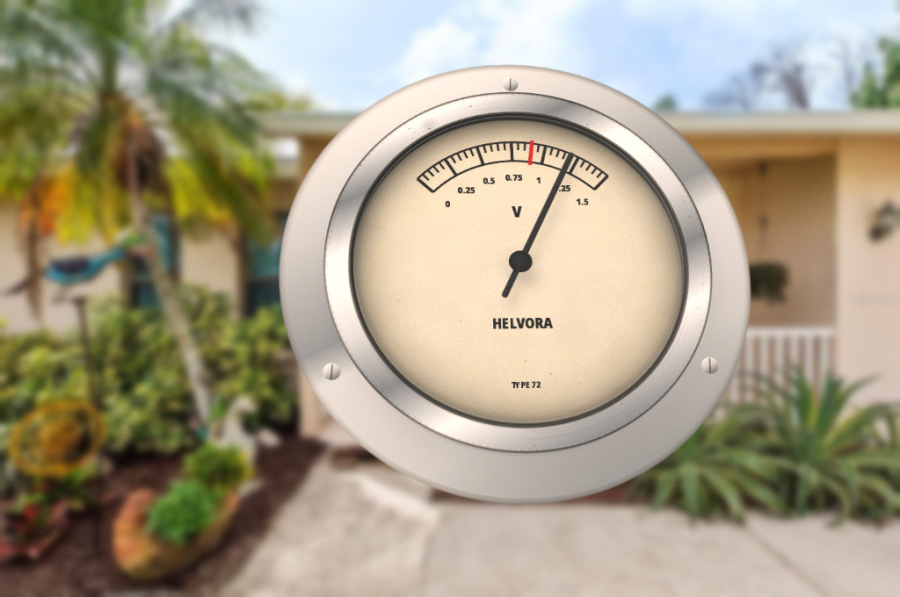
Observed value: 1.2 V
